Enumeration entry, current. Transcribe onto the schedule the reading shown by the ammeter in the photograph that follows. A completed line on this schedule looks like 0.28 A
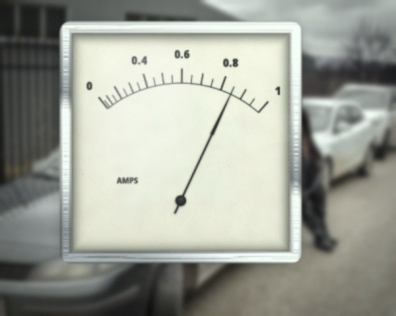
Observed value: 0.85 A
